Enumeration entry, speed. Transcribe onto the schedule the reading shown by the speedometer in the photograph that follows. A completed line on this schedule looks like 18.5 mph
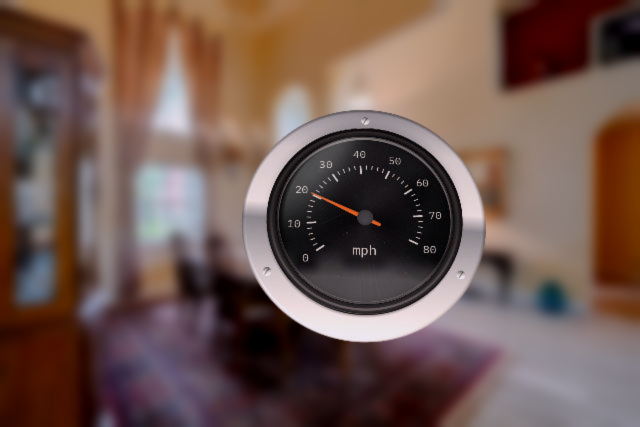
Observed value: 20 mph
